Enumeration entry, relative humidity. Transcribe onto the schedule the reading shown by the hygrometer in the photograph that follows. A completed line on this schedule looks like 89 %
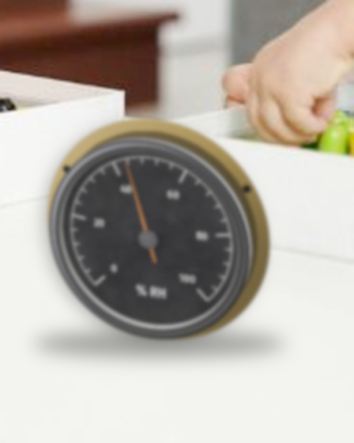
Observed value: 44 %
